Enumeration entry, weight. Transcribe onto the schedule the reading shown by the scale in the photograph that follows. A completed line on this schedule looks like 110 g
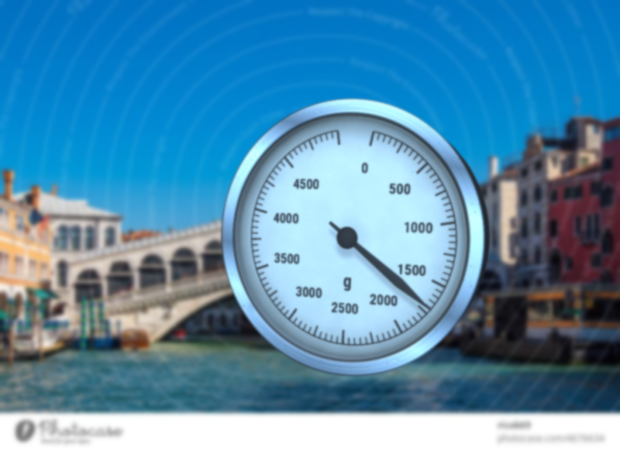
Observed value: 1700 g
